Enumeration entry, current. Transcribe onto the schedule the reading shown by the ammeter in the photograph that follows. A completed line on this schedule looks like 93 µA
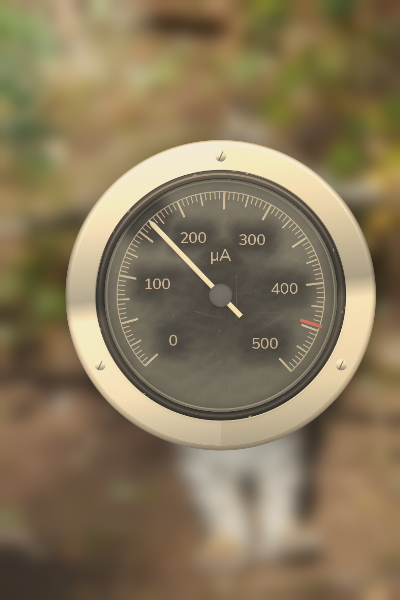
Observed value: 165 µA
